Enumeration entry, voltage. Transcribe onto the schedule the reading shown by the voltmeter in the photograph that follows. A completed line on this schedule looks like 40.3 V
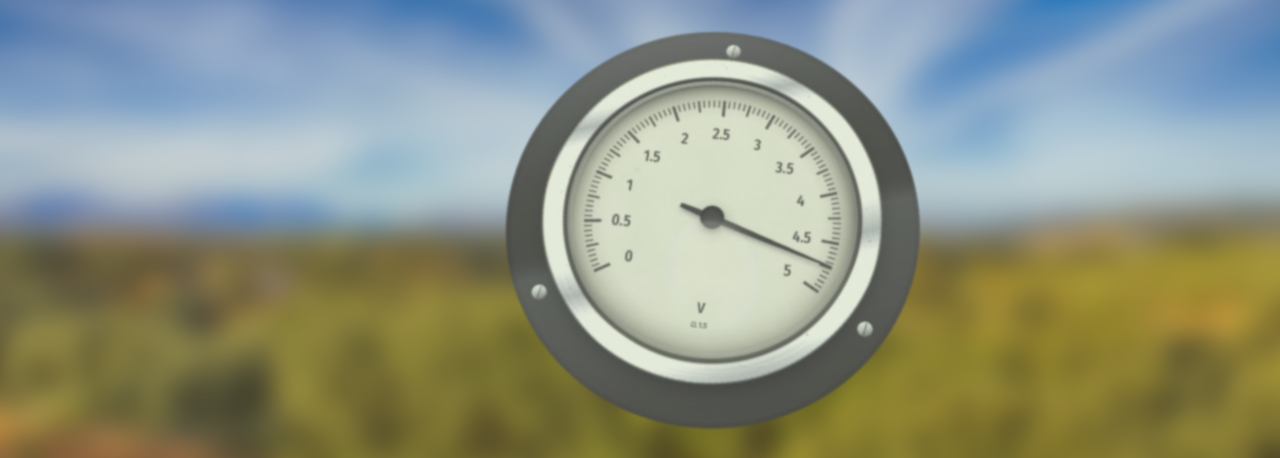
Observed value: 4.75 V
